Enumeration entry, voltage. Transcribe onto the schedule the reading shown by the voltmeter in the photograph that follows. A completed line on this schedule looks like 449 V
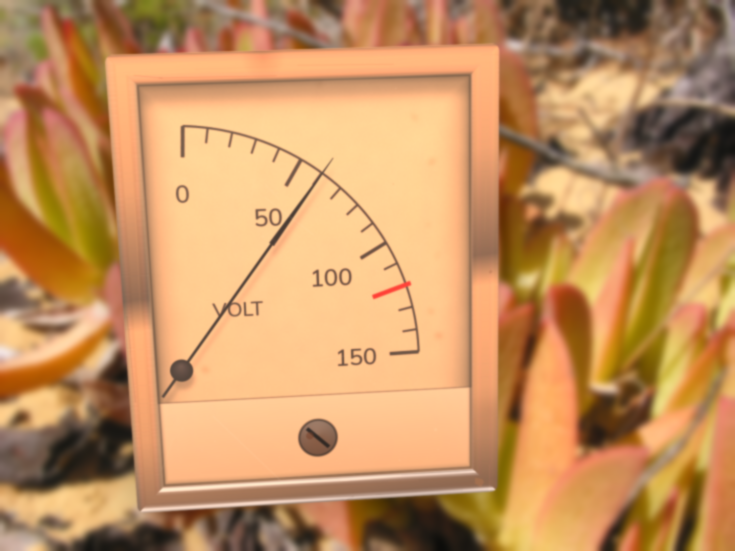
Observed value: 60 V
